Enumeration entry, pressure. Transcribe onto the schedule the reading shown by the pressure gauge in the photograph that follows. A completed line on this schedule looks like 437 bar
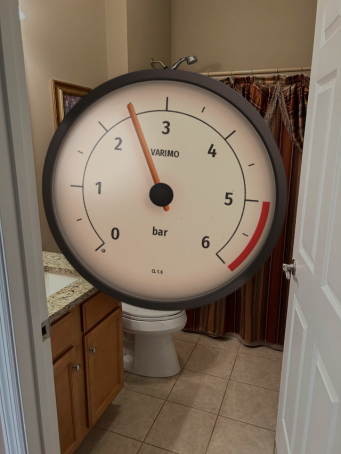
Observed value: 2.5 bar
